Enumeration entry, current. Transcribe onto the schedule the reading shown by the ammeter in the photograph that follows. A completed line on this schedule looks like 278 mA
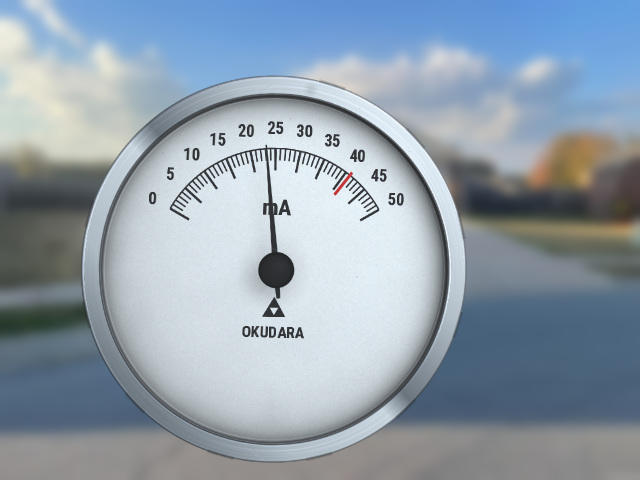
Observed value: 23 mA
